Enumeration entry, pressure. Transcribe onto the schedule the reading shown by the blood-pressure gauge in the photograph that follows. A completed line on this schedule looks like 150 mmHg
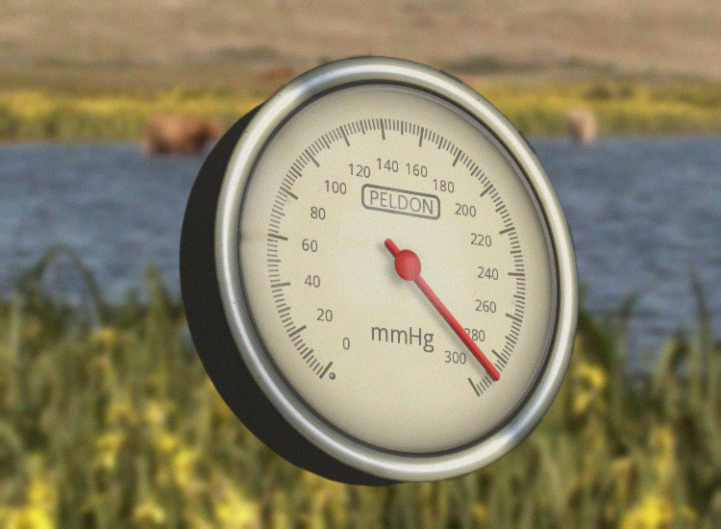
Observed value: 290 mmHg
